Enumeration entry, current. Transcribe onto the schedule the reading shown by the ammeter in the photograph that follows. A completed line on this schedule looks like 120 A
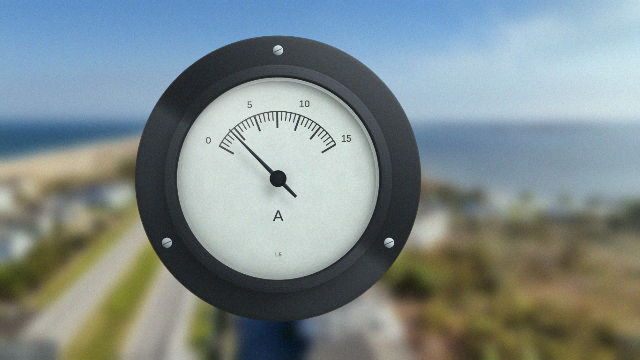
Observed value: 2 A
